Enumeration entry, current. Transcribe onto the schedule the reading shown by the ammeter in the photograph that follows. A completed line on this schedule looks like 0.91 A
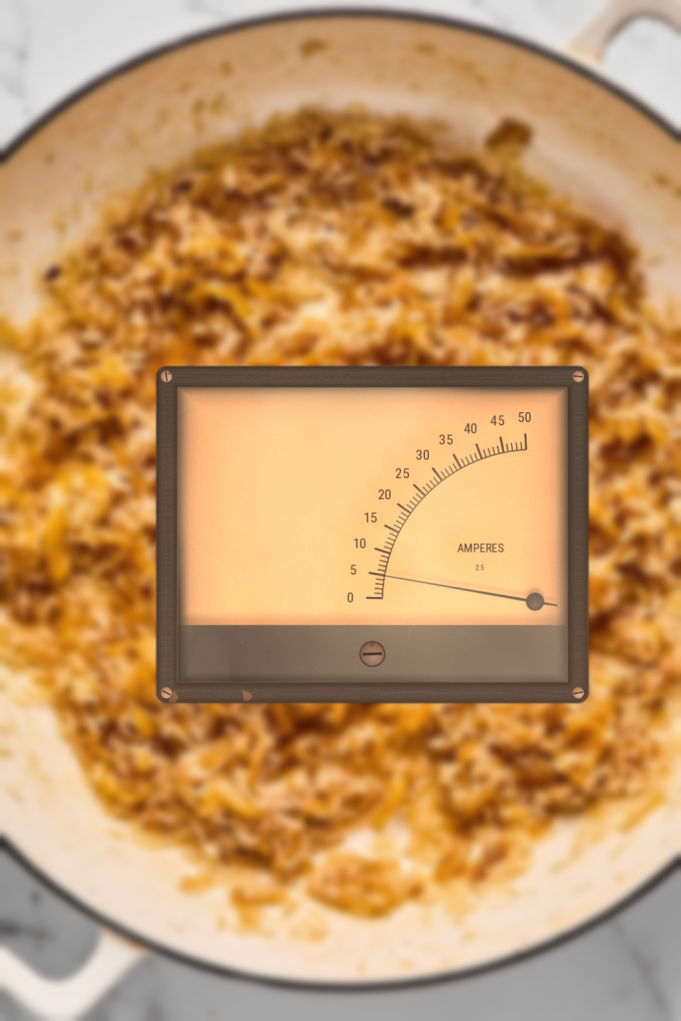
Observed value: 5 A
